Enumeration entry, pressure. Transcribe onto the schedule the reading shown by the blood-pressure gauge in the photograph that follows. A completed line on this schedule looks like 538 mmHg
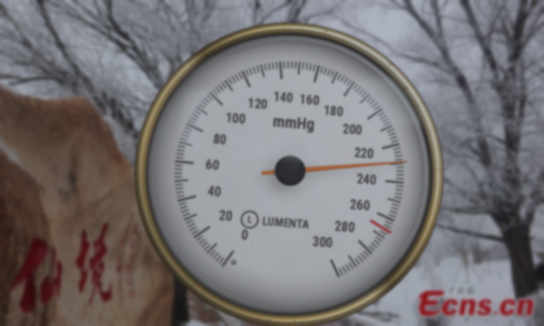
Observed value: 230 mmHg
